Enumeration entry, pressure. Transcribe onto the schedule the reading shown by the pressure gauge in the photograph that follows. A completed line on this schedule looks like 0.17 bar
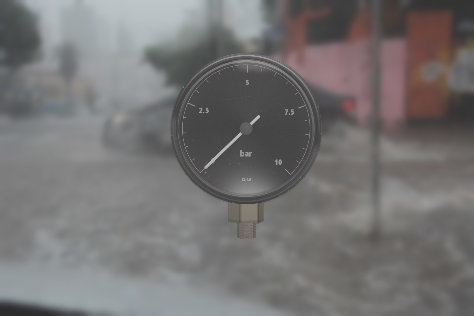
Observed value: 0 bar
